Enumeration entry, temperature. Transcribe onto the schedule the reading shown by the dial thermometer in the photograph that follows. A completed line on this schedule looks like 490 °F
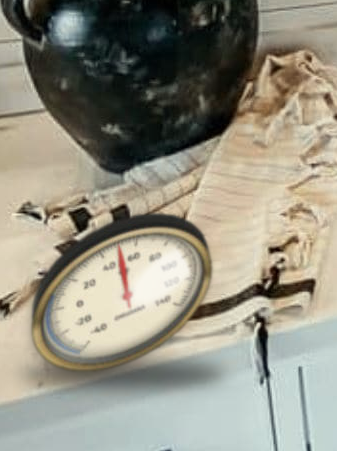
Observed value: 50 °F
